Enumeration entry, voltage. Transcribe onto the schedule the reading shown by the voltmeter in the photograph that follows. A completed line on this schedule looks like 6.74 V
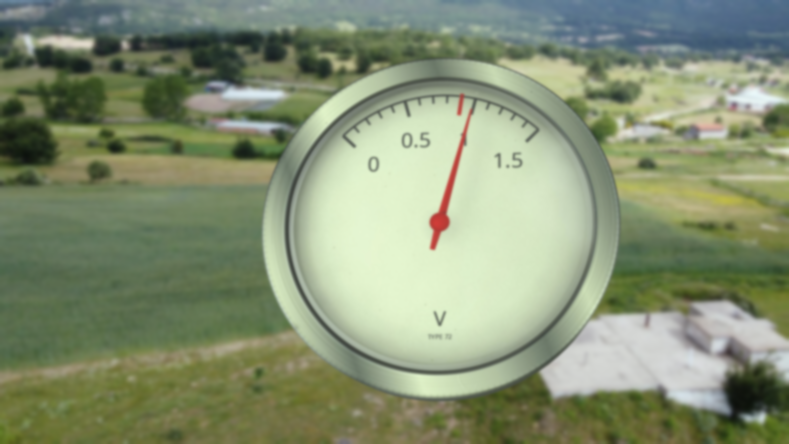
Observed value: 1 V
